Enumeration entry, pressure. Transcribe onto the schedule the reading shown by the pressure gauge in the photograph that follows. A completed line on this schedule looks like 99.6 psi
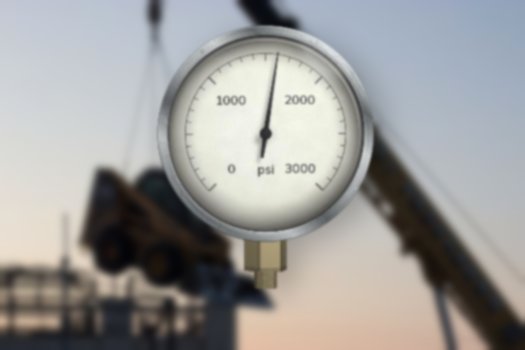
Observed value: 1600 psi
